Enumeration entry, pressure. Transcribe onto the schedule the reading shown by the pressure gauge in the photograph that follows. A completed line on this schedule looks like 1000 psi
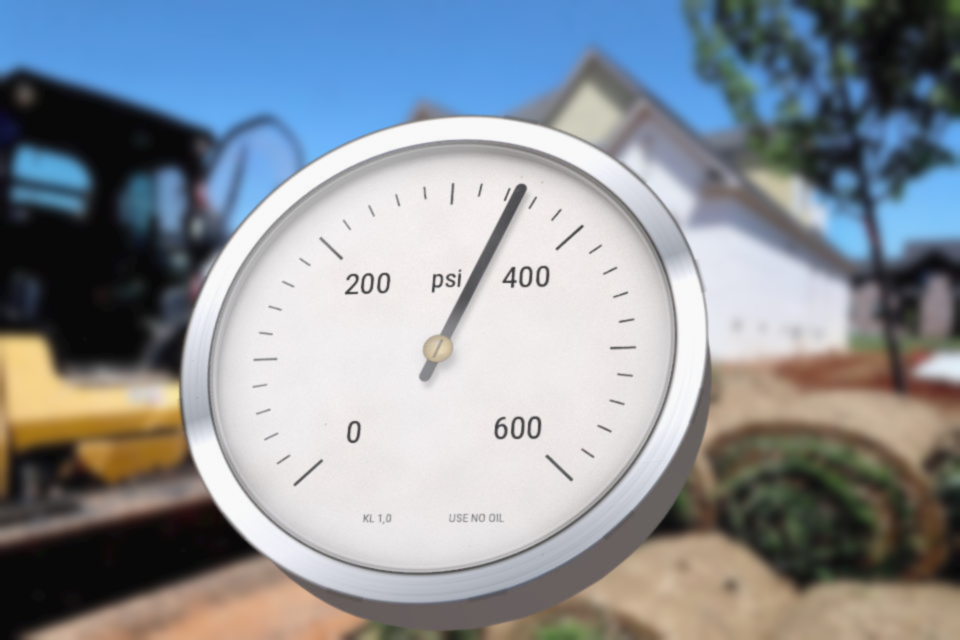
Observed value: 350 psi
